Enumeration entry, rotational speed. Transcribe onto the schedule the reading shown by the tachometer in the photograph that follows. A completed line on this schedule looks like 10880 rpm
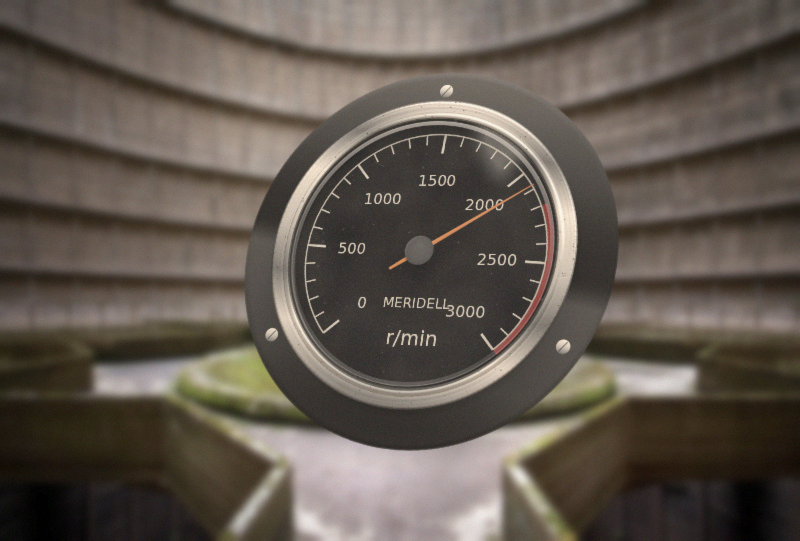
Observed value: 2100 rpm
